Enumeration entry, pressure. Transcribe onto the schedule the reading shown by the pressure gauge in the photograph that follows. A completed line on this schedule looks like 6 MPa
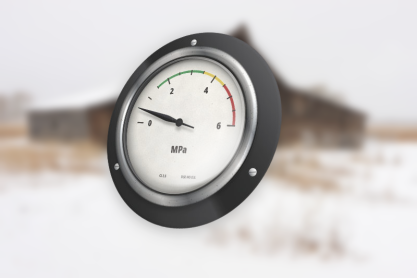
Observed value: 0.5 MPa
